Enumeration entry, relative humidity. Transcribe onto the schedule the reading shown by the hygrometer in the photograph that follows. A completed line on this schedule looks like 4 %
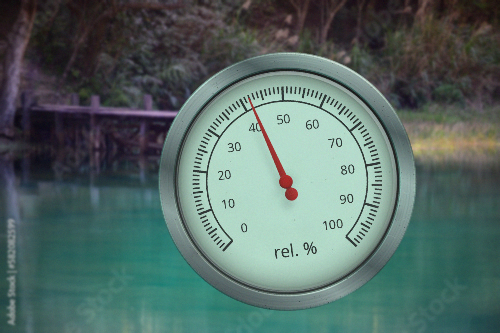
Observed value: 42 %
